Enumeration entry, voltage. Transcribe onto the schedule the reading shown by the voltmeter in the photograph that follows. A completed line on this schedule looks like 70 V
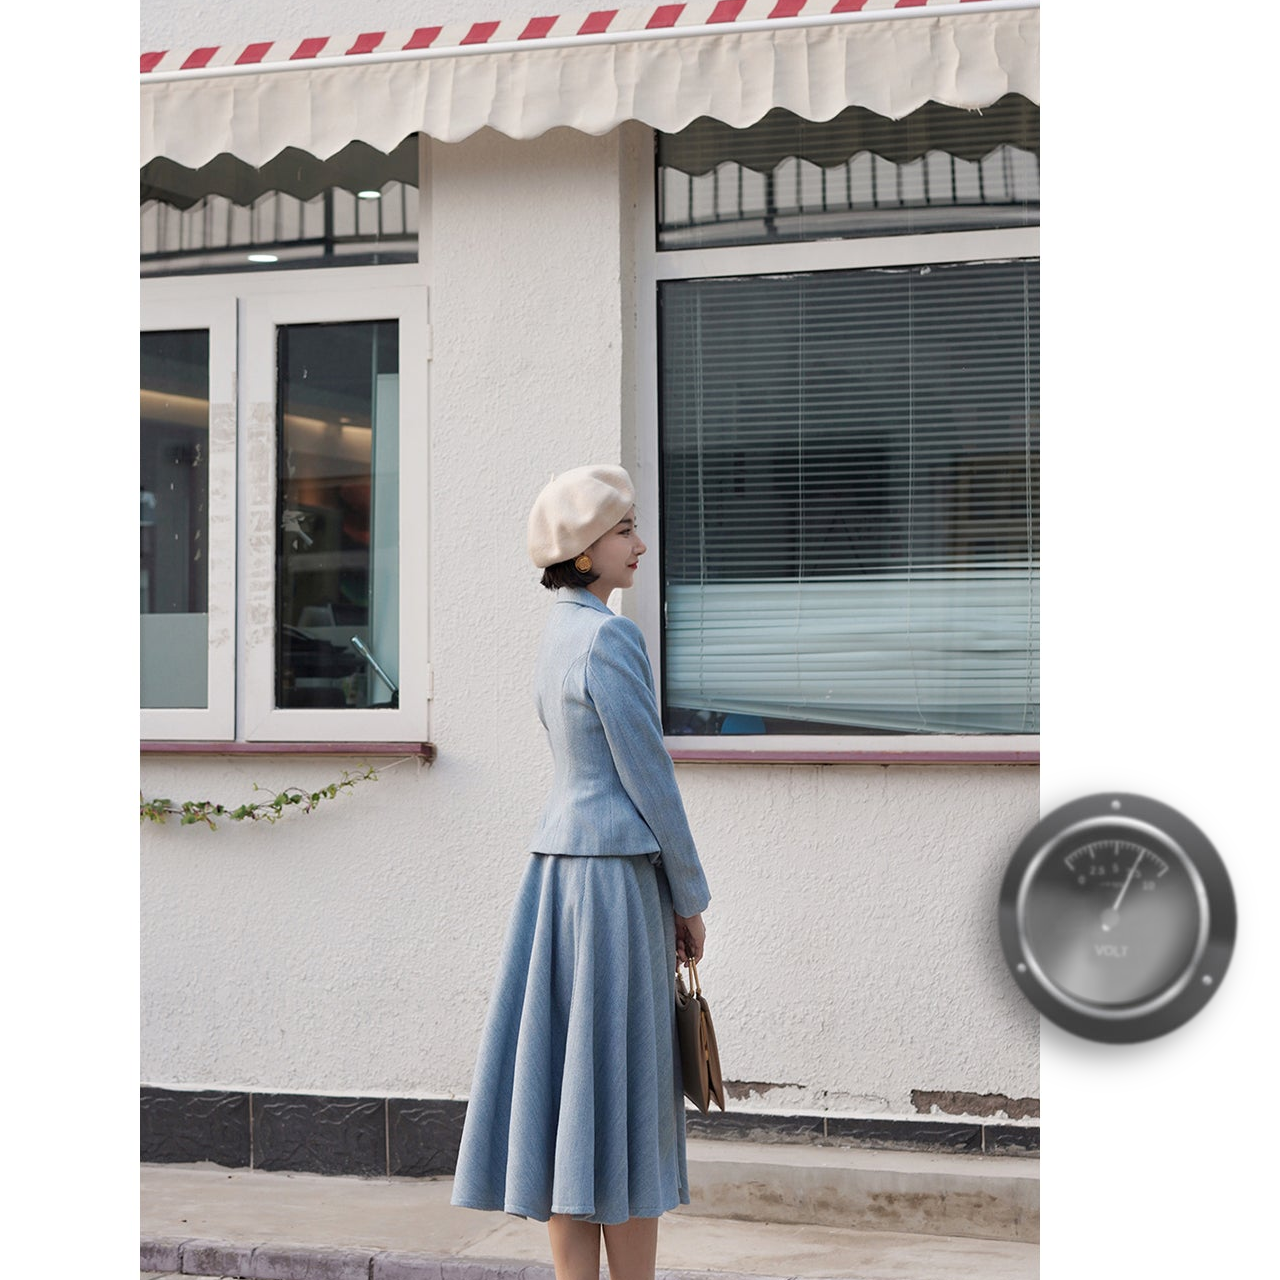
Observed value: 7.5 V
